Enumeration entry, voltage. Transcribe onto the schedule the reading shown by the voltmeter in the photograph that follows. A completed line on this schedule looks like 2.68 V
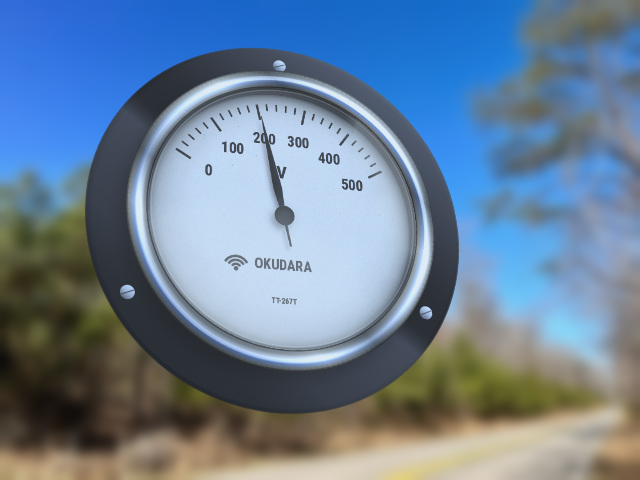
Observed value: 200 V
